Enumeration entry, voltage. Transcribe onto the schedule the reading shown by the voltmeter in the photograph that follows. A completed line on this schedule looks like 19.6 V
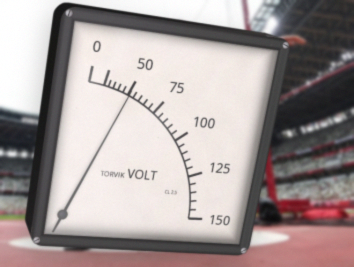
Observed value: 50 V
